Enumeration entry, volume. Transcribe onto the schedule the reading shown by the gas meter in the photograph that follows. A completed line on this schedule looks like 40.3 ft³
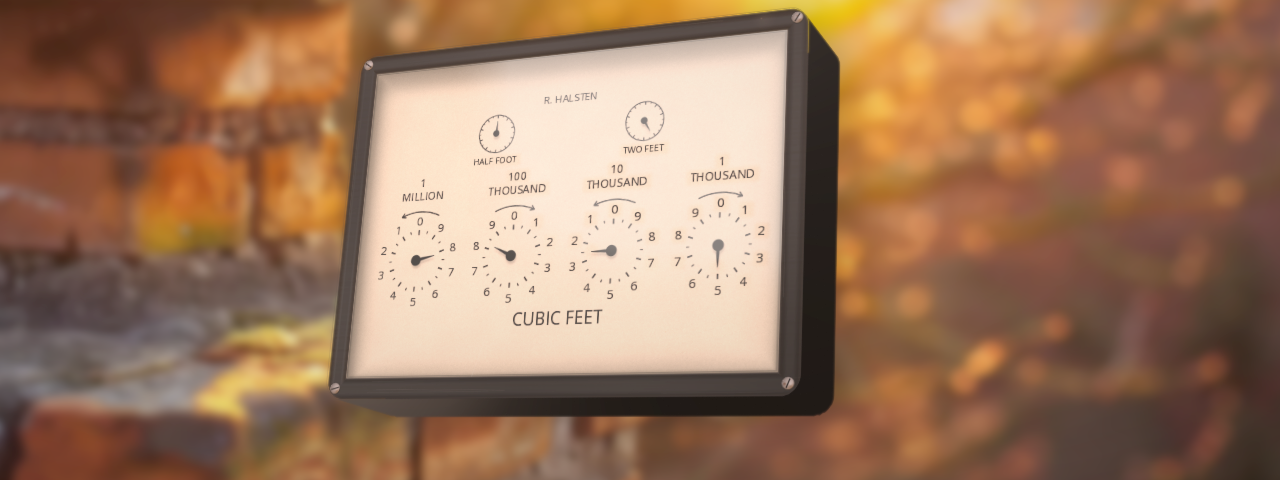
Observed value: 782500 ft³
